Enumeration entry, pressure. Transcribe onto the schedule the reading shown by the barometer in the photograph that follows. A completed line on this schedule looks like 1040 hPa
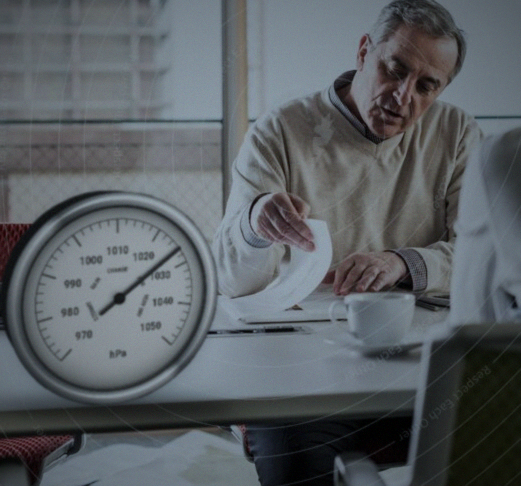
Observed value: 1026 hPa
